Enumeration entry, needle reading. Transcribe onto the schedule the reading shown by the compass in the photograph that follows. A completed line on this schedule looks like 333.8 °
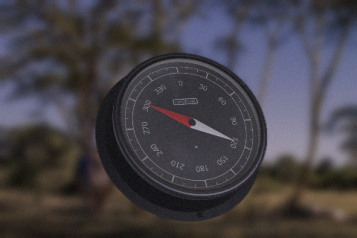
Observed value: 300 °
